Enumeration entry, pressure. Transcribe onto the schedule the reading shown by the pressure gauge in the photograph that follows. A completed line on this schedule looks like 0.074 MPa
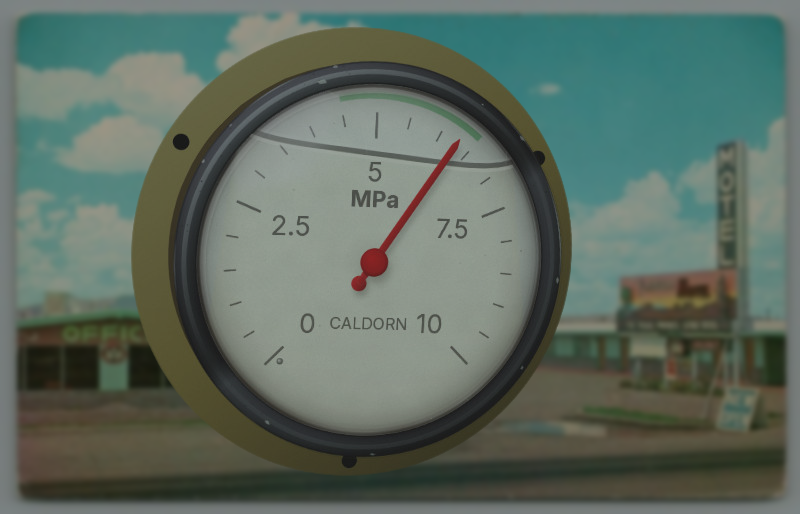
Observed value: 6.25 MPa
